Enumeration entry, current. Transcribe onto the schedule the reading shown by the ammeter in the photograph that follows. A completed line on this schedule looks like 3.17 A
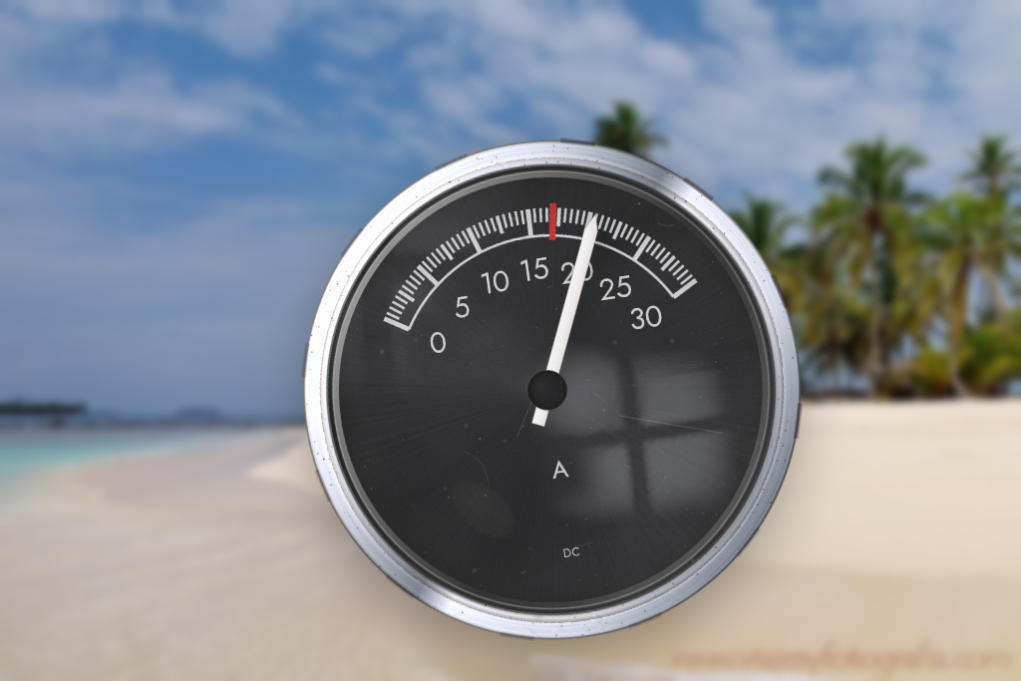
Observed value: 20.5 A
